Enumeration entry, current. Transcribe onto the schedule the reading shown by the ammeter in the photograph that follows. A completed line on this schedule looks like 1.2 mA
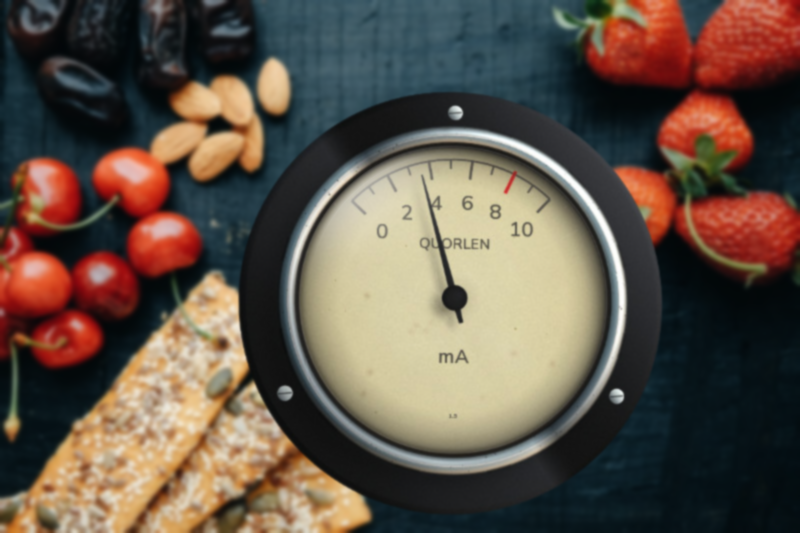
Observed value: 3.5 mA
